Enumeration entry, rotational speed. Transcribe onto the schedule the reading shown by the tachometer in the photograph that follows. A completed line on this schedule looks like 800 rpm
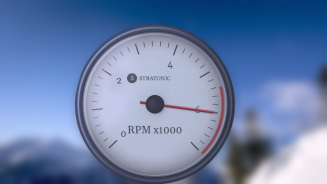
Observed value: 6000 rpm
